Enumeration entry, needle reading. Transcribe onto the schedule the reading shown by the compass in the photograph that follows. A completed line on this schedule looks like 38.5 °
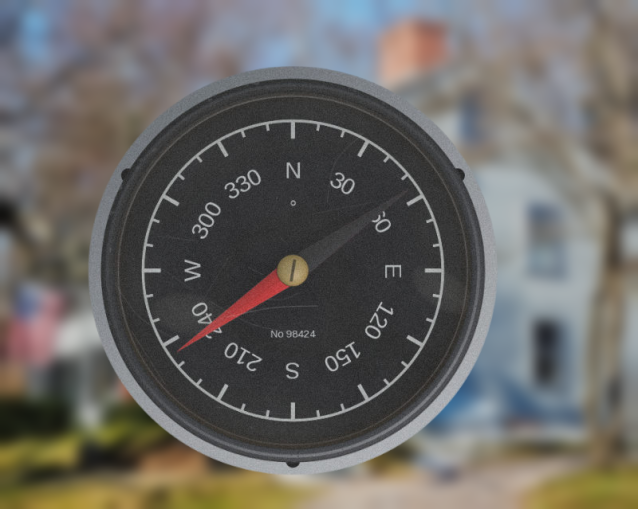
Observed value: 235 °
